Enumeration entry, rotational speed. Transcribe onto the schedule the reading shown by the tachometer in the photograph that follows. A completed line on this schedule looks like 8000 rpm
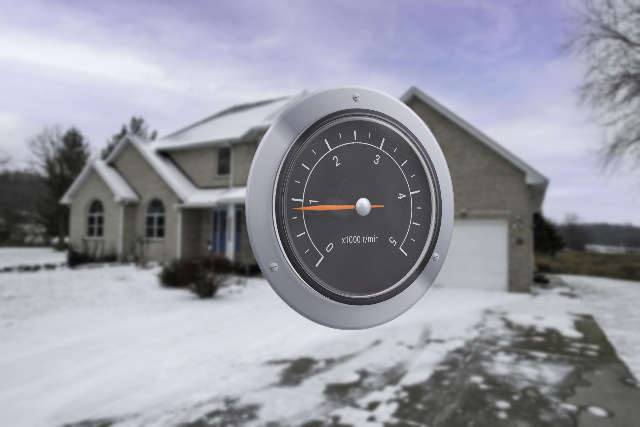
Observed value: 875 rpm
